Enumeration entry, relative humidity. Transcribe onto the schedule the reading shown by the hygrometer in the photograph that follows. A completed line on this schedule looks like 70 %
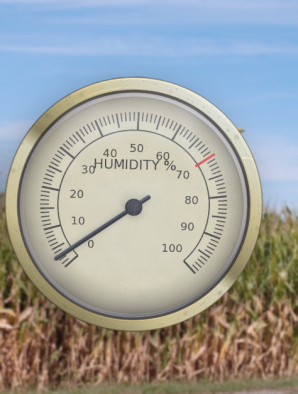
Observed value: 3 %
